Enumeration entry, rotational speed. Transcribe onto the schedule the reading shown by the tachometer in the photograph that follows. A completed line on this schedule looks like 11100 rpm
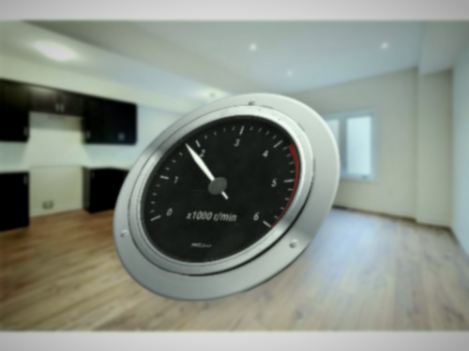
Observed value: 1800 rpm
